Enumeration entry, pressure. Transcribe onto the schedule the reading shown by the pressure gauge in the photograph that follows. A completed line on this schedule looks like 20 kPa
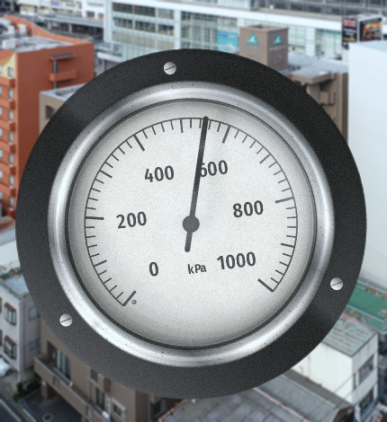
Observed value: 550 kPa
